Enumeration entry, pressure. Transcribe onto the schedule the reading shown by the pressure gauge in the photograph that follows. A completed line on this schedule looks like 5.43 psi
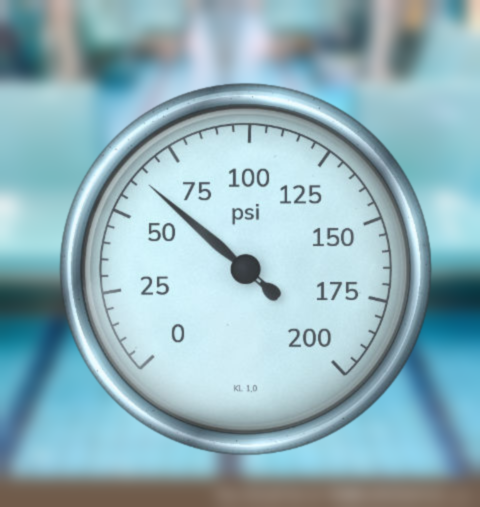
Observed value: 62.5 psi
